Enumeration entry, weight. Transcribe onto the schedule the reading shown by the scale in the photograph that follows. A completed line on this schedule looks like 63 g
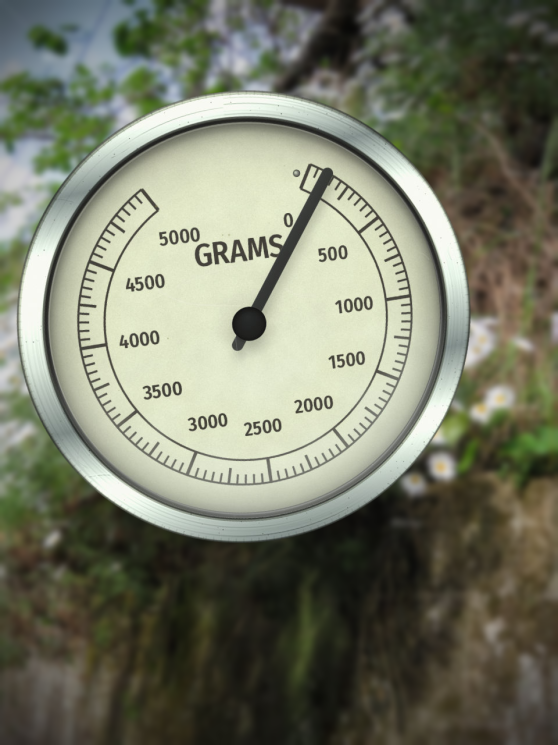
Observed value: 100 g
